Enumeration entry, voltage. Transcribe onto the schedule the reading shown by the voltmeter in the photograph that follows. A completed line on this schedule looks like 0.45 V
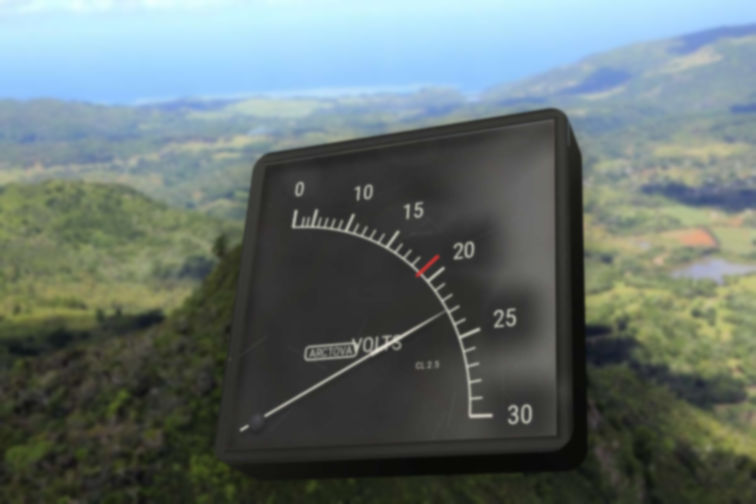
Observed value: 23 V
